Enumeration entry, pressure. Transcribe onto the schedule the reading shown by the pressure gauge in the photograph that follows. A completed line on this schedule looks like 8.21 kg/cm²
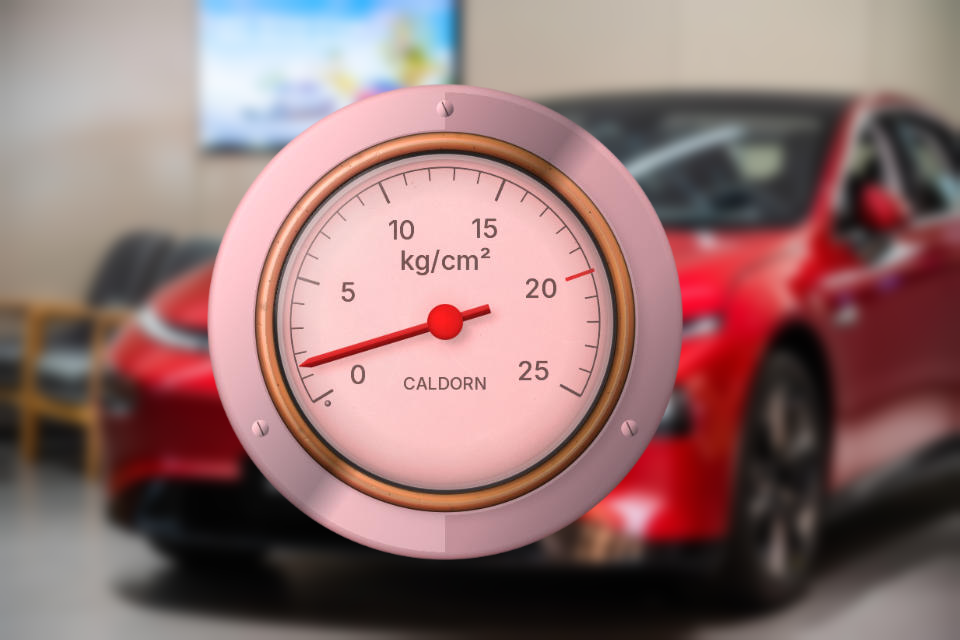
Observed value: 1.5 kg/cm²
